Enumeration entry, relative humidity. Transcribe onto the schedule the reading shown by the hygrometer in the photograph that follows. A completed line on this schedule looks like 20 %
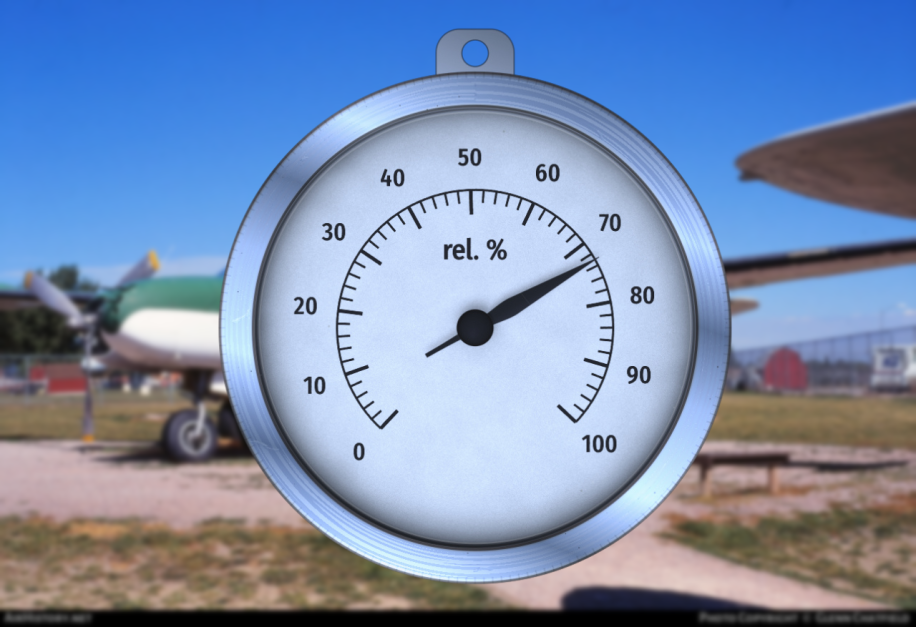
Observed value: 73 %
